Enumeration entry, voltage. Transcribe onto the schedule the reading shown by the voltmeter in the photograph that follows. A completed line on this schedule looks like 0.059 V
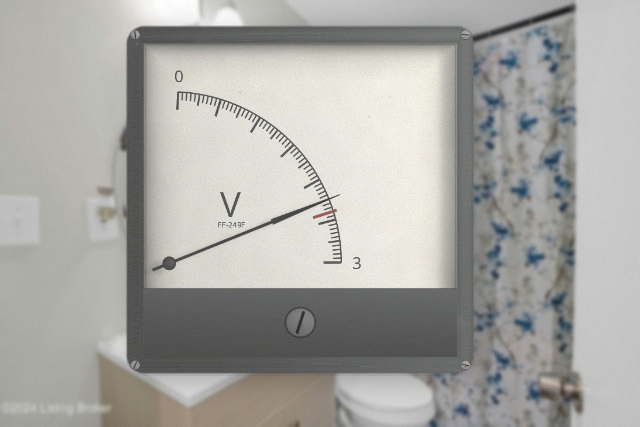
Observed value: 2.25 V
